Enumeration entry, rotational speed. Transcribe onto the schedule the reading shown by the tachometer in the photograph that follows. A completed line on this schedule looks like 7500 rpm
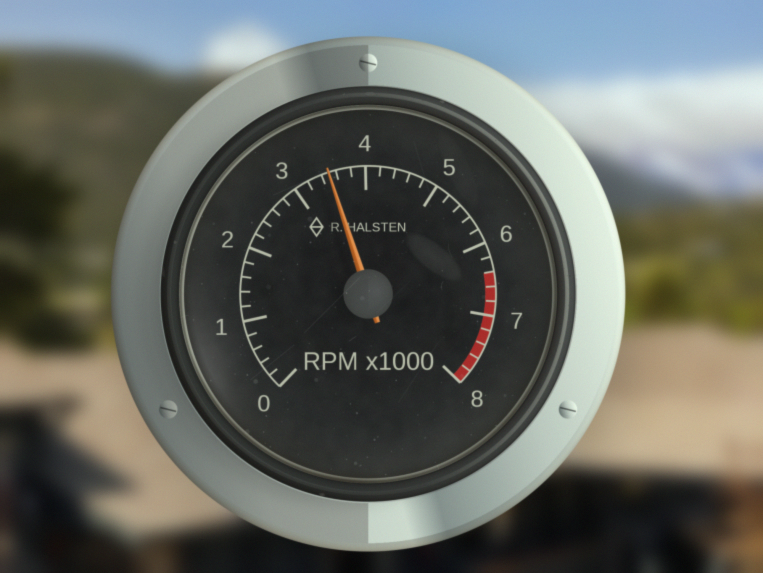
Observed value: 3500 rpm
